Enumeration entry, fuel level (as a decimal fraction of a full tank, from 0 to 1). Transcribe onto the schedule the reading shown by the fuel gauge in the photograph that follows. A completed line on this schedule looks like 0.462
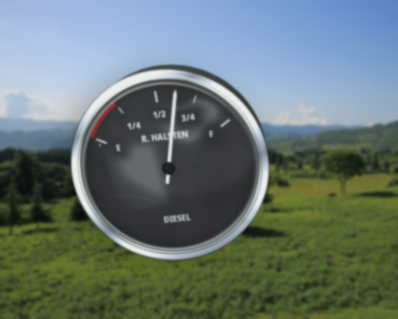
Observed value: 0.625
